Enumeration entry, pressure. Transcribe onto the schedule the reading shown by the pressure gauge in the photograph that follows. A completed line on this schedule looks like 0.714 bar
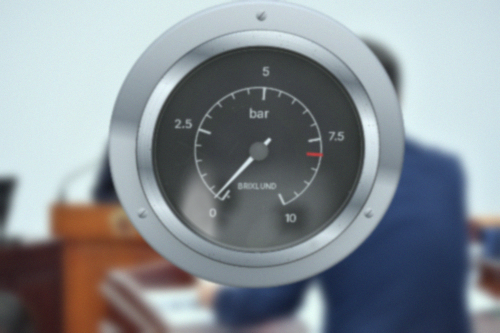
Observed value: 0.25 bar
